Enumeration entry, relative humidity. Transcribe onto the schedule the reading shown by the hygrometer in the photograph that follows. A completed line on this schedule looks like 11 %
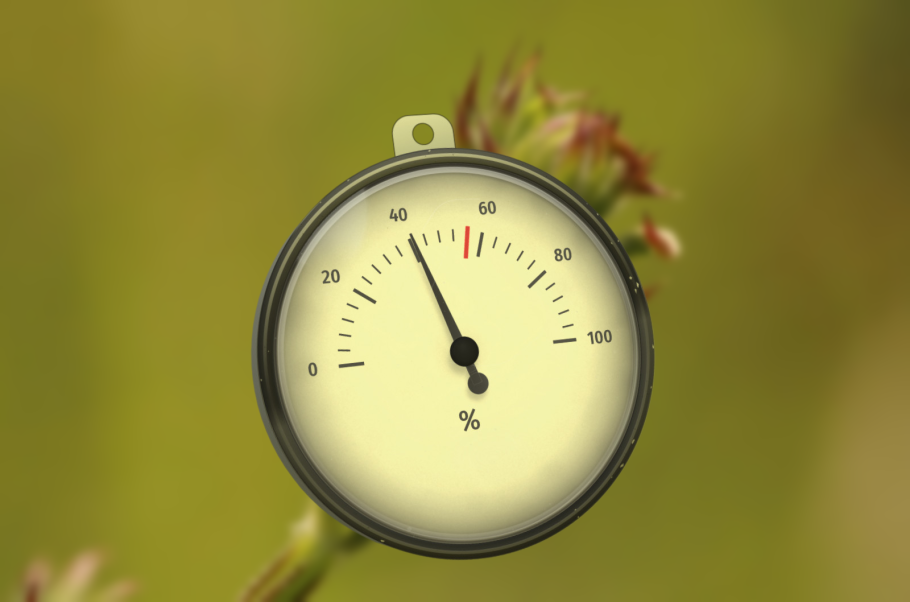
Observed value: 40 %
